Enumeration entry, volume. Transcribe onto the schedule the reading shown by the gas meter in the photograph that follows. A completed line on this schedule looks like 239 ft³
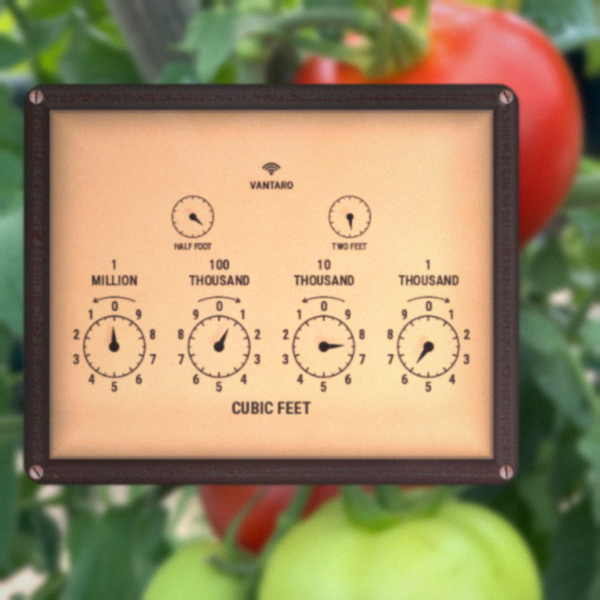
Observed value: 7600 ft³
